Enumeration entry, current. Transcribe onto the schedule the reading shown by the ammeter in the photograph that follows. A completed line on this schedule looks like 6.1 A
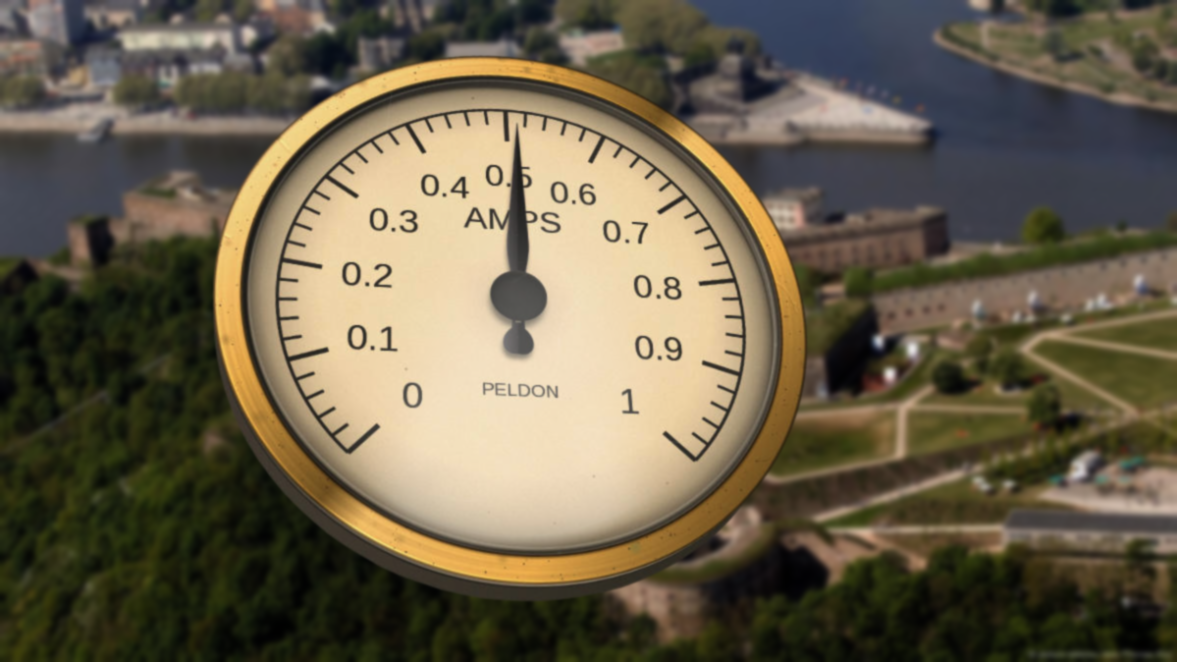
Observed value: 0.51 A
